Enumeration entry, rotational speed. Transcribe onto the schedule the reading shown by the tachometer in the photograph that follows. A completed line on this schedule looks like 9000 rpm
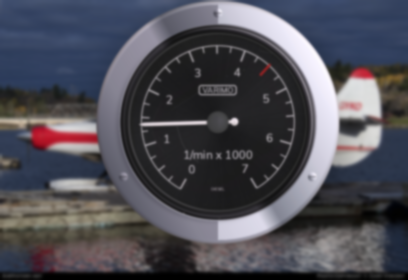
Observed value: 1375 rpm
